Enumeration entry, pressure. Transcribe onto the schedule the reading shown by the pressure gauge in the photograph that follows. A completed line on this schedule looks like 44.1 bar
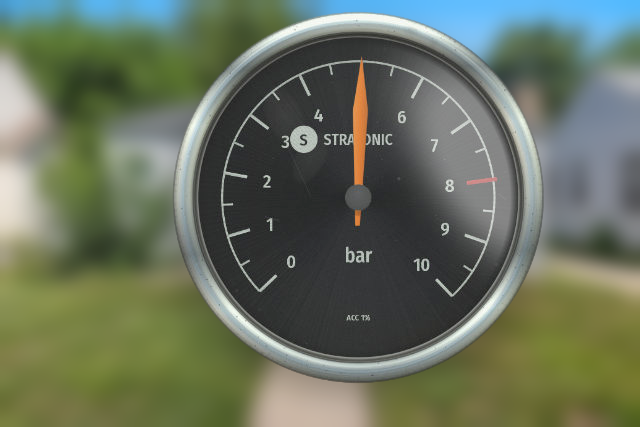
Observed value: 5 bar
